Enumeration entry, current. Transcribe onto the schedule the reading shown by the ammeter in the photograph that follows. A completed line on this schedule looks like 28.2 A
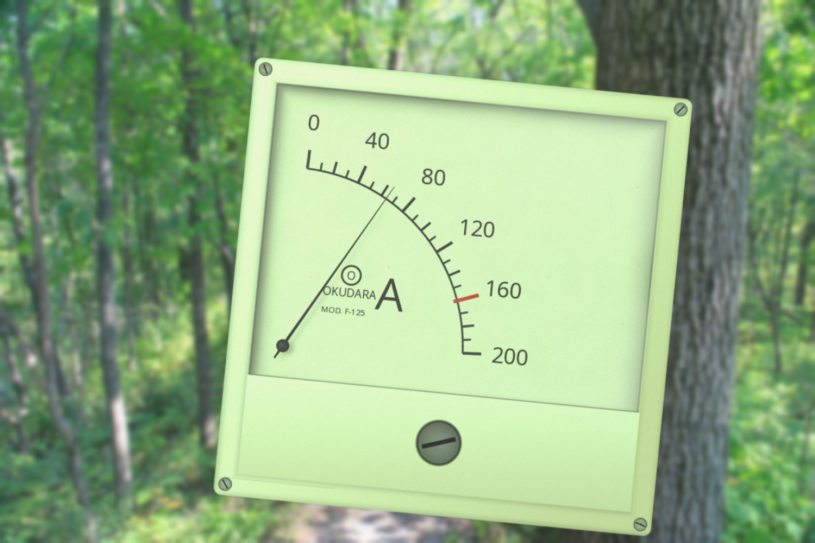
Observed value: 65 A
